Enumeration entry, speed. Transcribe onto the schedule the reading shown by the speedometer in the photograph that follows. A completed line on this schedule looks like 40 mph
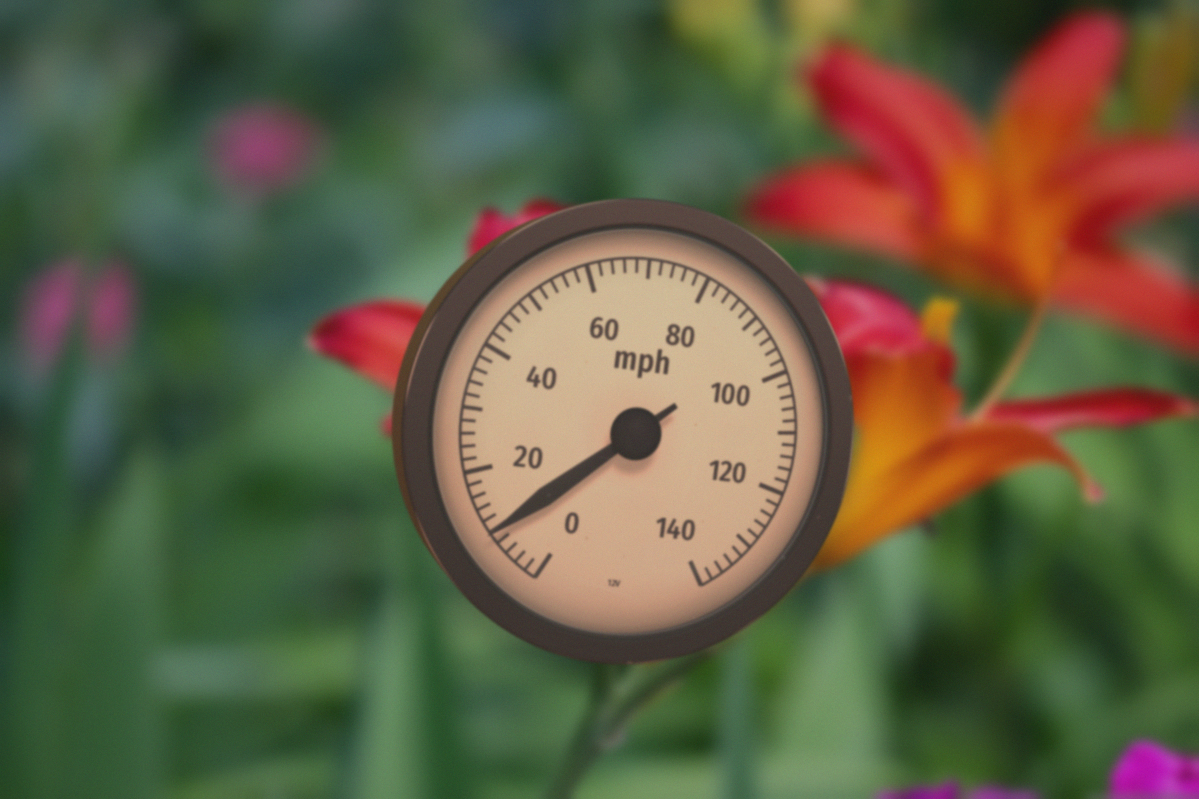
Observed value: 10 mph
